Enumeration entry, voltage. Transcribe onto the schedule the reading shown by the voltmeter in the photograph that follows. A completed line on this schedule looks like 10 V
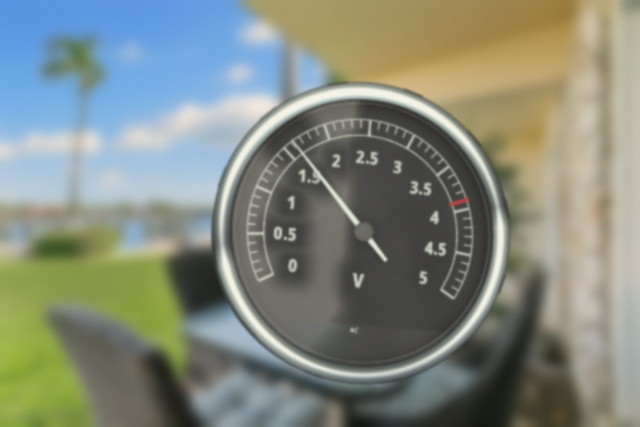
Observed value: 1.6 V
